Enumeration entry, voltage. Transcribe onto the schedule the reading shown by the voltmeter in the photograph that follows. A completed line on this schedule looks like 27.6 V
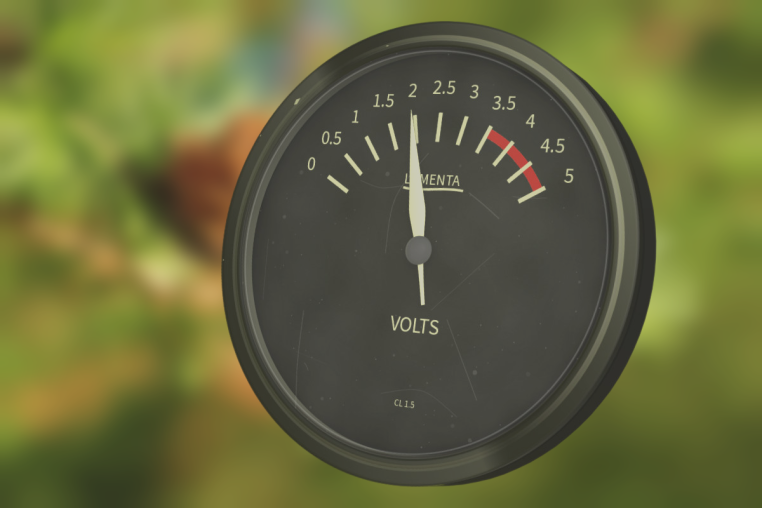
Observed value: 2 V
